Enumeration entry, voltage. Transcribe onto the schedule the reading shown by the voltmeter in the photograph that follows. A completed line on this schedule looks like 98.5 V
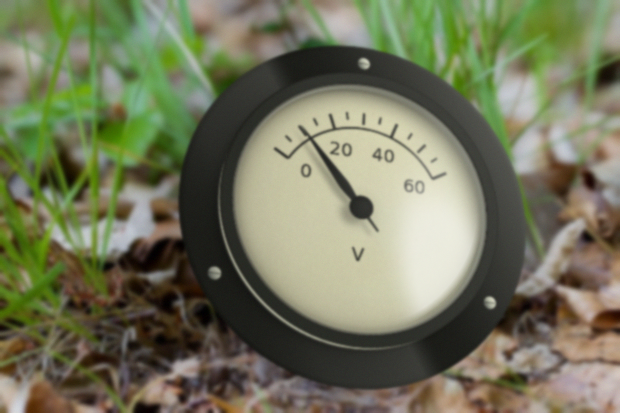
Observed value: 10 V
